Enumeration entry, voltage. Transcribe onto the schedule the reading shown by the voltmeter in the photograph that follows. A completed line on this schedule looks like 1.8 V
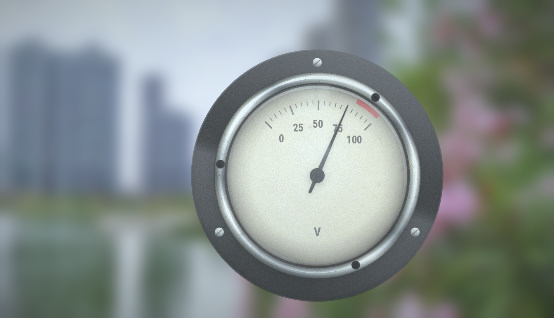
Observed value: 75 V
